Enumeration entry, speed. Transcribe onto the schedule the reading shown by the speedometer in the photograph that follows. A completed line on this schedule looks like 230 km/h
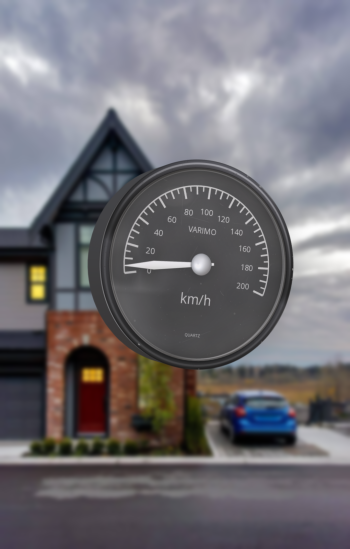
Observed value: 5 km/h
